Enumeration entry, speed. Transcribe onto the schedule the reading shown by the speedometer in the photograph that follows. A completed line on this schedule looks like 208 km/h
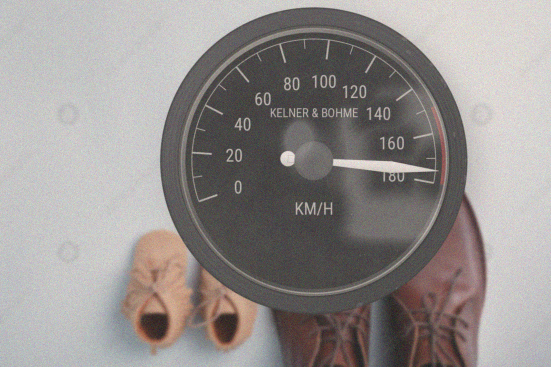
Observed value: 175 km/h
